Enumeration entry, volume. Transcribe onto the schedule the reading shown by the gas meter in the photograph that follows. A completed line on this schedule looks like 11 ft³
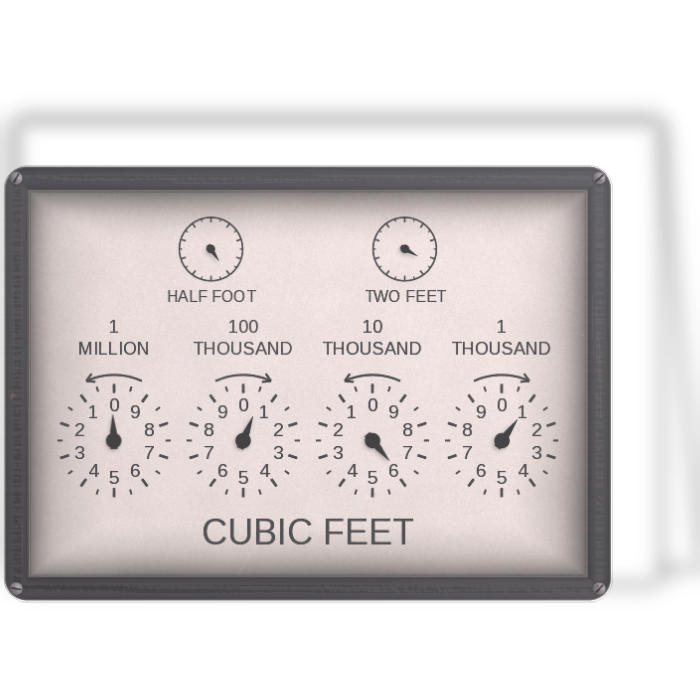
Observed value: 6100 ft³
